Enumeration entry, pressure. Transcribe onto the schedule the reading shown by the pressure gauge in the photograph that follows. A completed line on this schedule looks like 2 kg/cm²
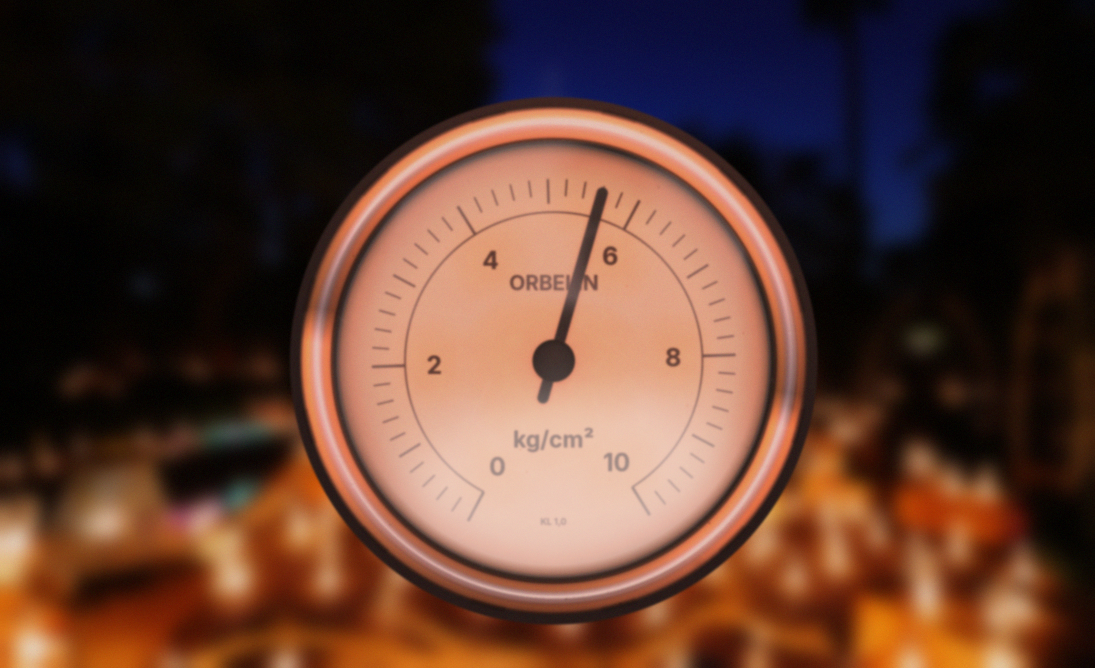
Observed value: 5.6 kg/cm²
